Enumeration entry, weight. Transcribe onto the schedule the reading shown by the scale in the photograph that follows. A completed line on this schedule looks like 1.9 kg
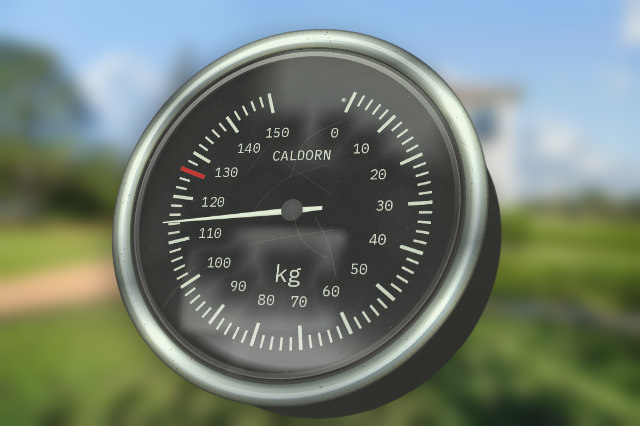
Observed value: 114 kg
